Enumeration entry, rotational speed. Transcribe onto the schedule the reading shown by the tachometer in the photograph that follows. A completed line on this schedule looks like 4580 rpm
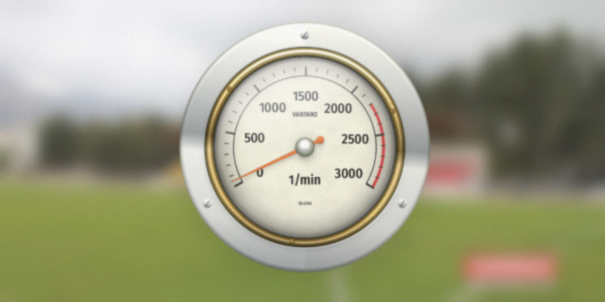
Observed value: 50 rpm
